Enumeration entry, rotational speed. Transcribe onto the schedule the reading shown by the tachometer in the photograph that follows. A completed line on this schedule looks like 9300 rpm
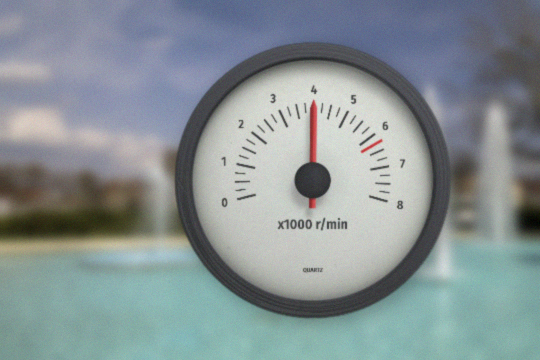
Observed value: 4000 rpm
